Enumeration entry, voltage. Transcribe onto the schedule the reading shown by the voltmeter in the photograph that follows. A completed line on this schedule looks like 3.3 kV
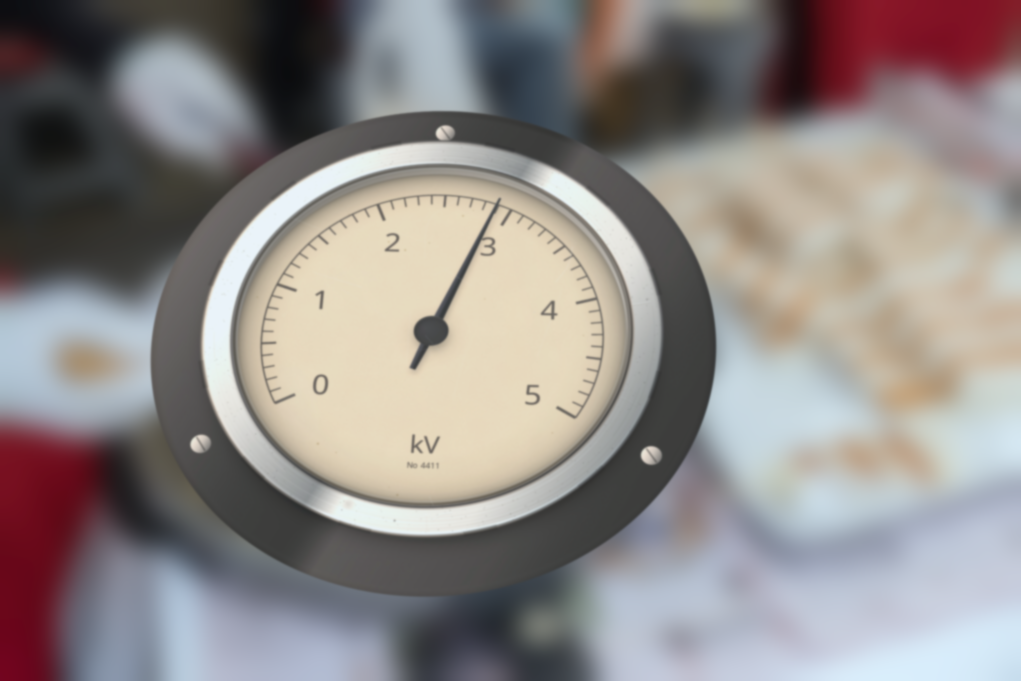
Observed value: 2.9 kV
